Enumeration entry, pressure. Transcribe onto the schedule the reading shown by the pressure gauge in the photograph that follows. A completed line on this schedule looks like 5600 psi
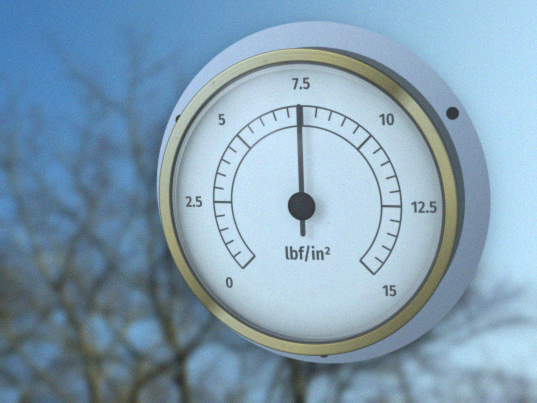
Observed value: 7.5 psi
